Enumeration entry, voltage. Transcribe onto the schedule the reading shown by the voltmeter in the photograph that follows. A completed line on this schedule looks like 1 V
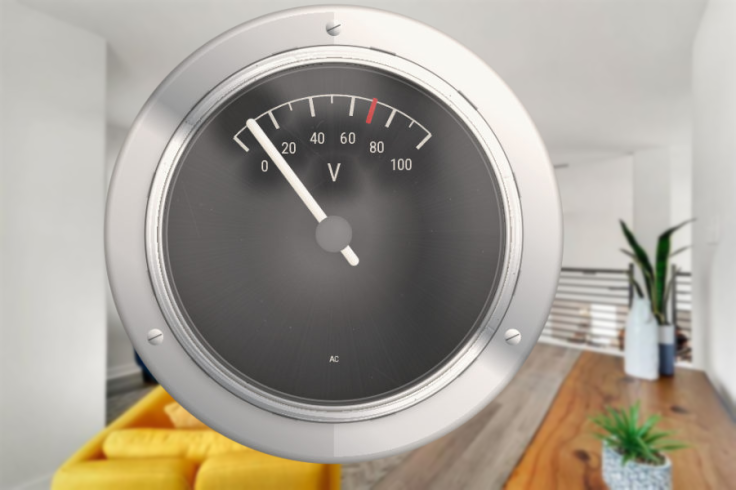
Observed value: 10 V
